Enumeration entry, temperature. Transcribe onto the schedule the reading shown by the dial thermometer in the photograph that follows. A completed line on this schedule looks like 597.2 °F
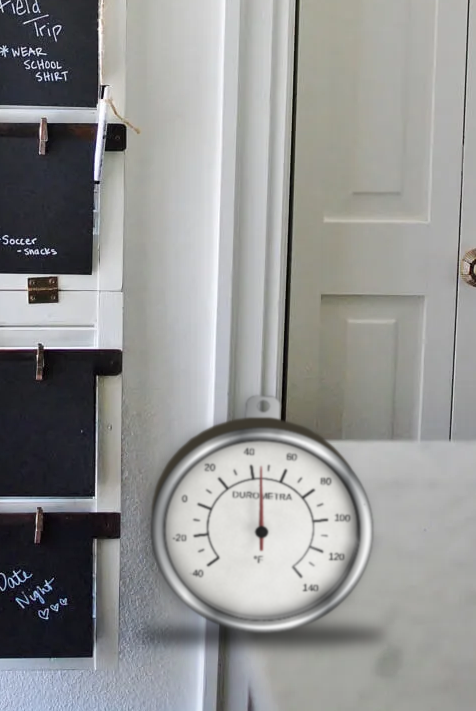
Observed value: 45 °F
